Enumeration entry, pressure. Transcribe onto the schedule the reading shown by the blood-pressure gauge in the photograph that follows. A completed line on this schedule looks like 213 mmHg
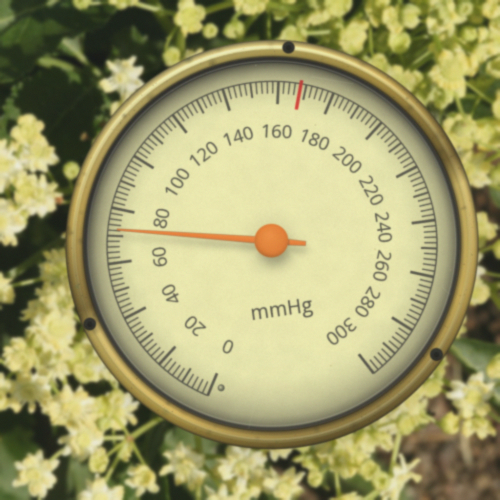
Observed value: 72 mmHg
